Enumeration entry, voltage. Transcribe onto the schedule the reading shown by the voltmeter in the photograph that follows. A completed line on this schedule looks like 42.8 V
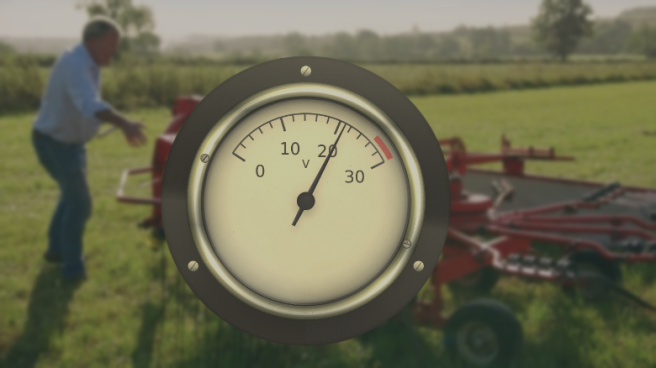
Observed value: 21 V
